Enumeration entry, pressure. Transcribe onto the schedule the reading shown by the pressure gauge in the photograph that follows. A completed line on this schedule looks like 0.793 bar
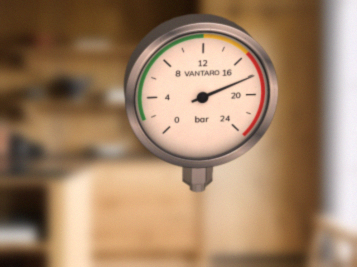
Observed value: 18 bar
